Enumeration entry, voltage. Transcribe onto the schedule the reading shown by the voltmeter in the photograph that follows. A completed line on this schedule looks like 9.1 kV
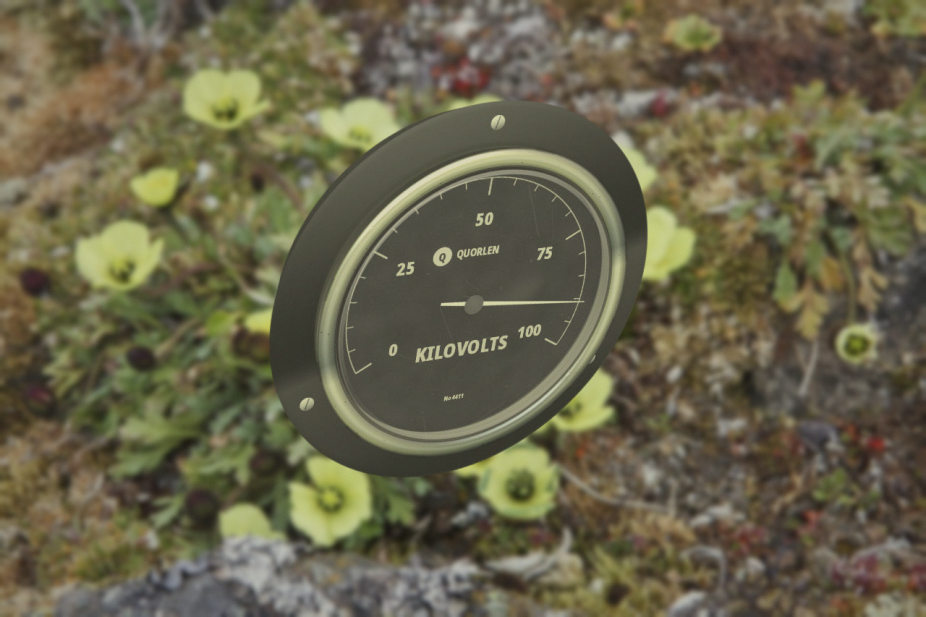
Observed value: 90 kV
